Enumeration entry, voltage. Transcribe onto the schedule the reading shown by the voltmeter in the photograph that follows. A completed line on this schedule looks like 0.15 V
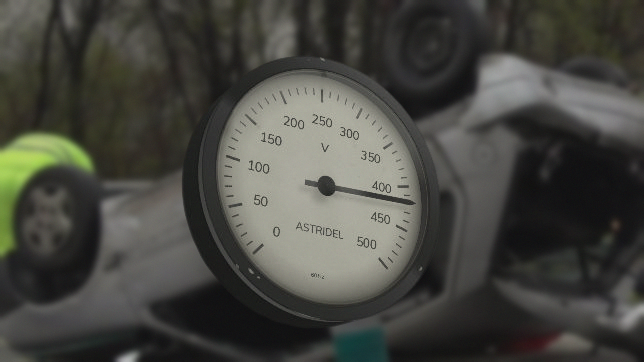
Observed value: 420 V
